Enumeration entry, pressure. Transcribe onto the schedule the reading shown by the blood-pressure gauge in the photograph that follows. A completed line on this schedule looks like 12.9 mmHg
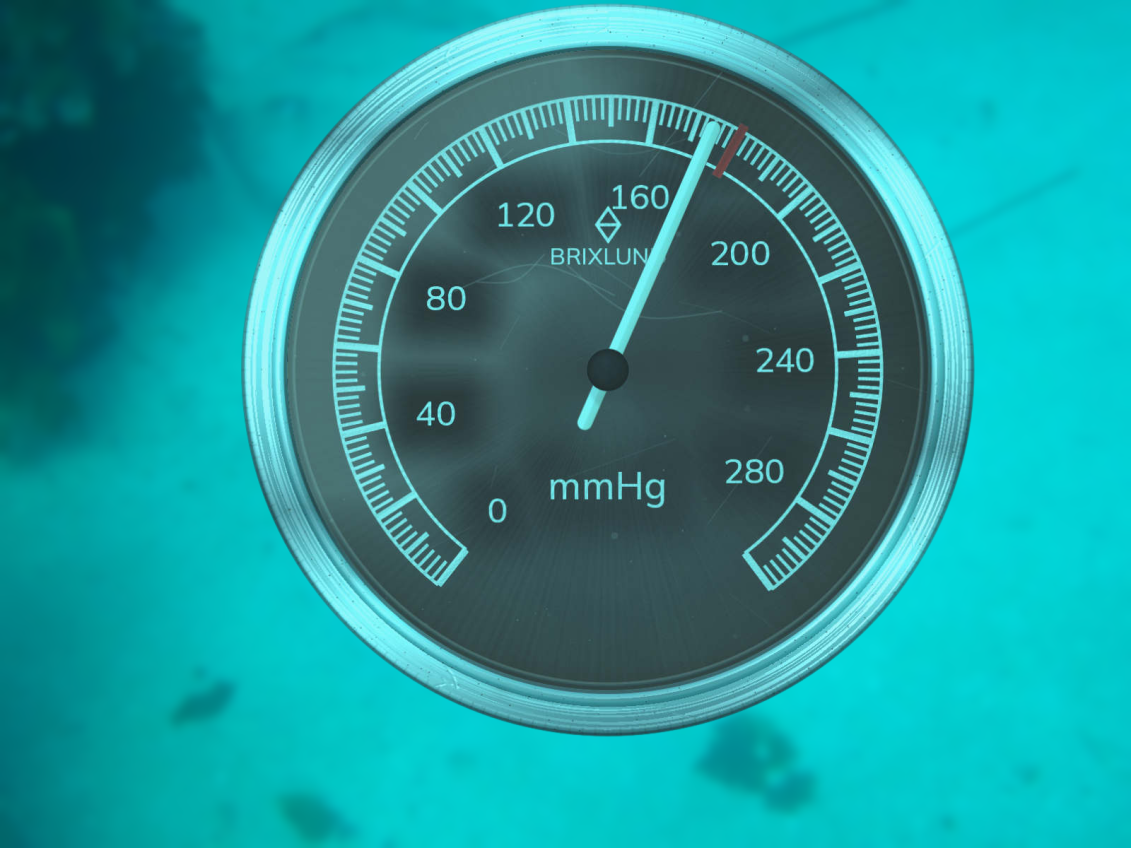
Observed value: 174 mmHg
